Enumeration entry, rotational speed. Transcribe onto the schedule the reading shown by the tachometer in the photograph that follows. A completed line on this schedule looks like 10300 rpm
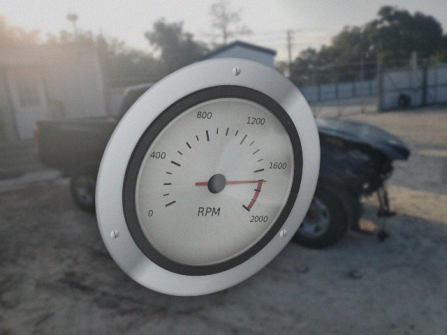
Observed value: 1700 rpm
